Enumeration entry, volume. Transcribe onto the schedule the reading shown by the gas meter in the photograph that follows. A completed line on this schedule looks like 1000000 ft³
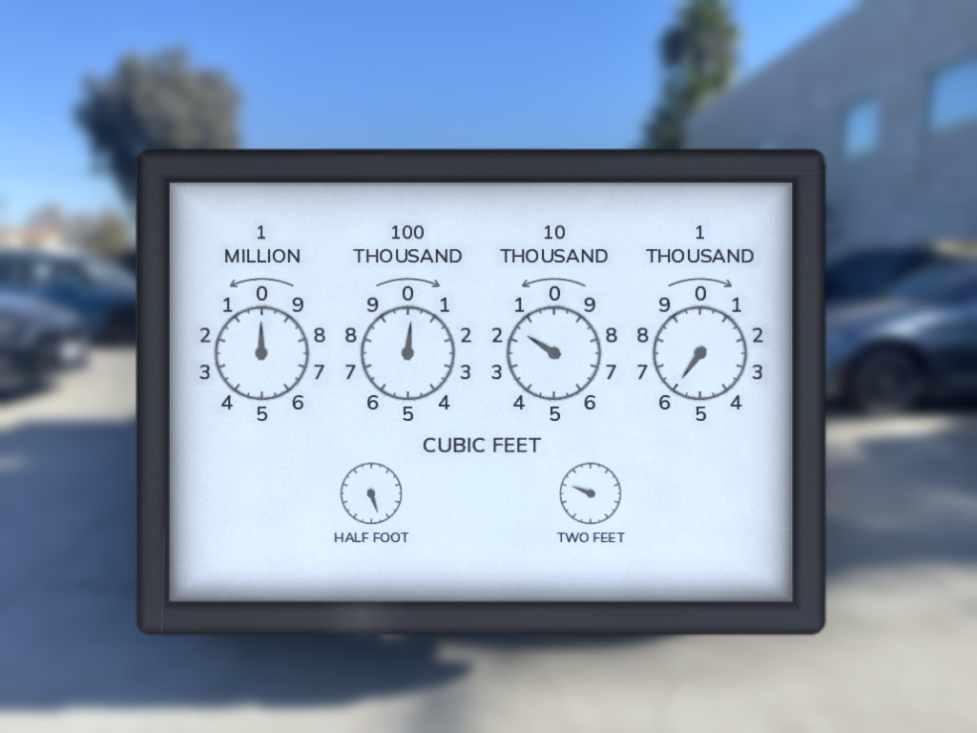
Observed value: 1600 ft³
